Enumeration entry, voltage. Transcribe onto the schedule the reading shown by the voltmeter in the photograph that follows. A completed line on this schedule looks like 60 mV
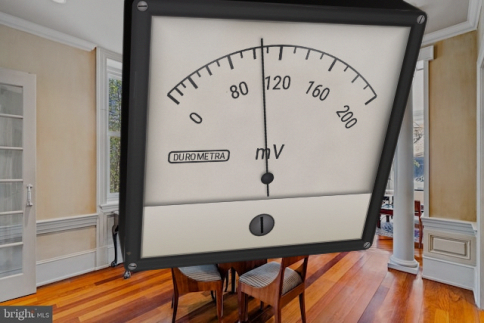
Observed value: 105 mV
